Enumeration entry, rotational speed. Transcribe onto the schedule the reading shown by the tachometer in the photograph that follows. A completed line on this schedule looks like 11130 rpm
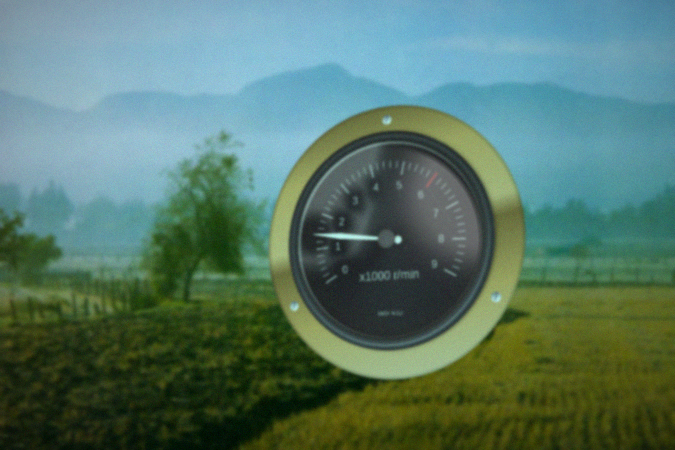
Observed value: 1400 rpm
